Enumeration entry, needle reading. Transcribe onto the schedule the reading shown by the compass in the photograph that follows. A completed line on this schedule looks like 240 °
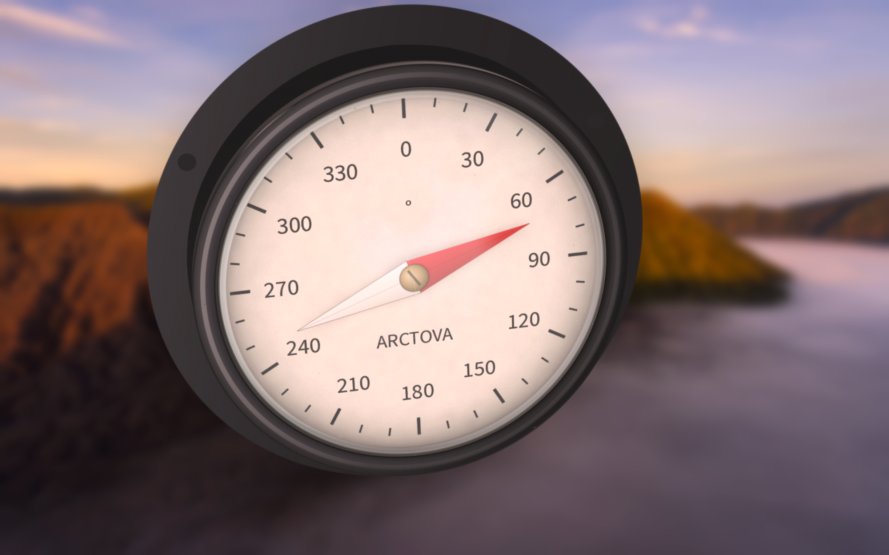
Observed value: 70 °
